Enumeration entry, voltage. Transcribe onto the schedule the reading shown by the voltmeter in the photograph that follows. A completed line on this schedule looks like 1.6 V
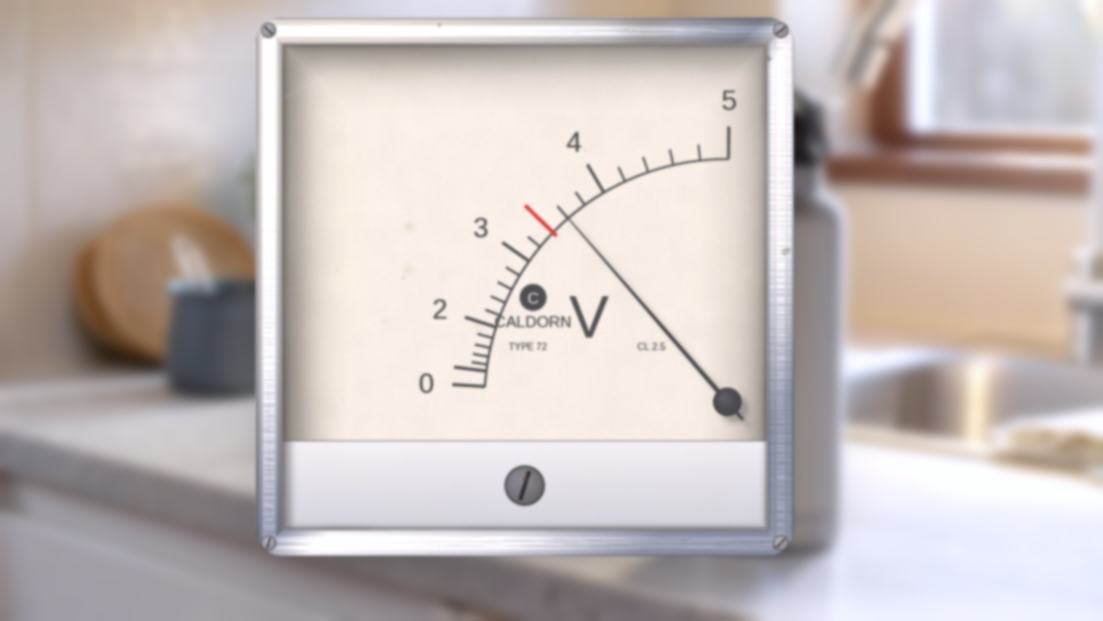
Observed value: 3.6 V
